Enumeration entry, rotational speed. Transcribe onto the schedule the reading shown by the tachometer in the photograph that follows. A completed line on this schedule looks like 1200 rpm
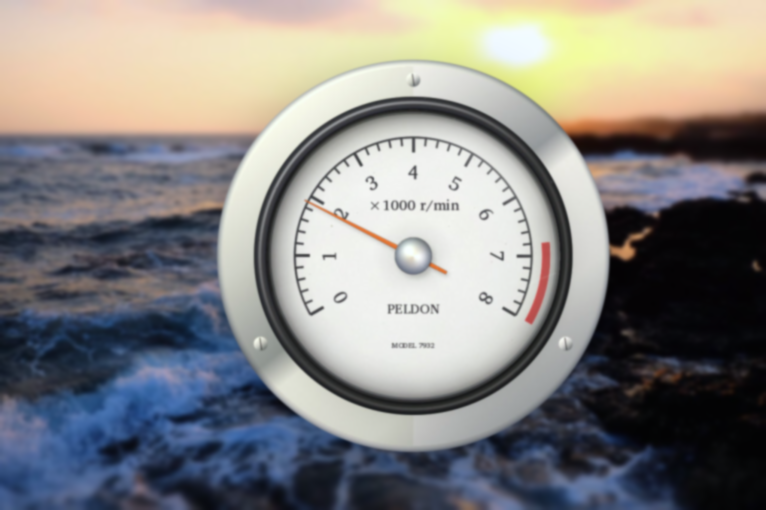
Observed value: 1900 rpm
